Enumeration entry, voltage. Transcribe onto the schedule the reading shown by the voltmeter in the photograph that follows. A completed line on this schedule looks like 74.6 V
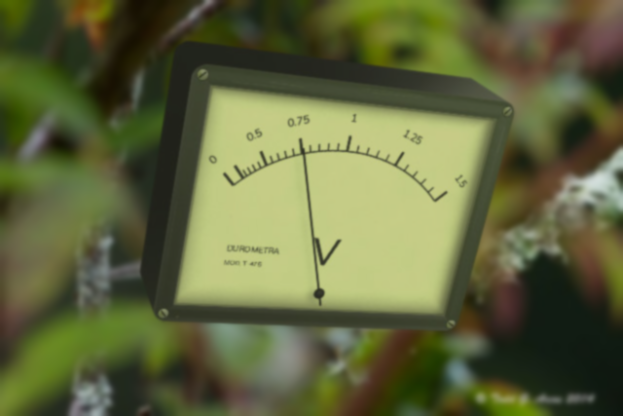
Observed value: 0.75 V
